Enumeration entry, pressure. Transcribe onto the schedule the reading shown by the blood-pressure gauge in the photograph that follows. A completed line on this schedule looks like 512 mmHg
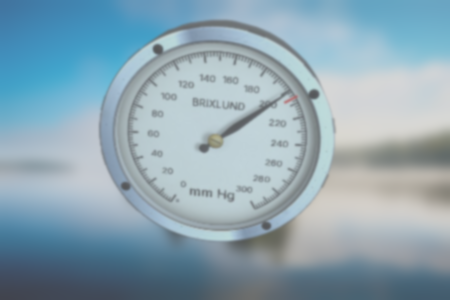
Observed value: 200 mmHg
